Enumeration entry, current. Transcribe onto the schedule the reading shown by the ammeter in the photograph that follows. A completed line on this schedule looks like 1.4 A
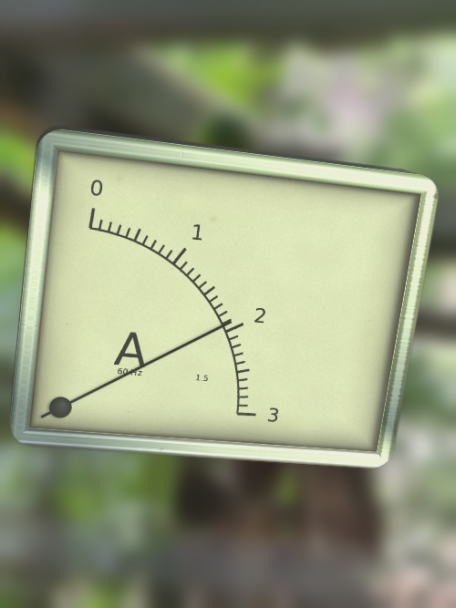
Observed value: 1.9 A
